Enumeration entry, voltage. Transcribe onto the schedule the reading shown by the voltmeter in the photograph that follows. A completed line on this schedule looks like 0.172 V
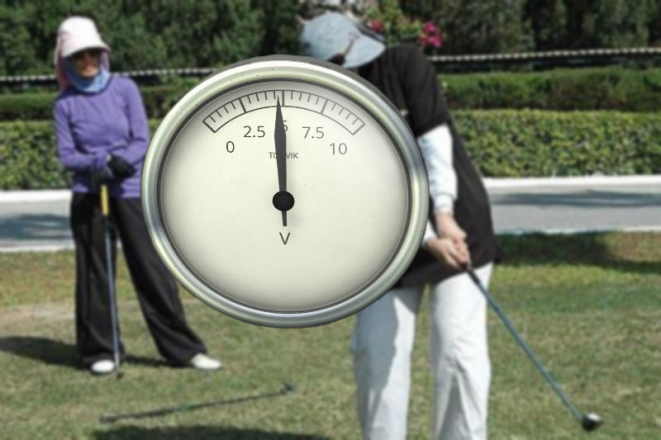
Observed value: 4.75 V
